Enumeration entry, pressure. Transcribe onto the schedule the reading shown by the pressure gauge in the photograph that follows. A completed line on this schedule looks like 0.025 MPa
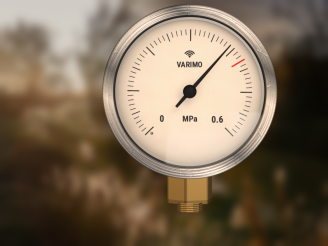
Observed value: 0.39 MPa
